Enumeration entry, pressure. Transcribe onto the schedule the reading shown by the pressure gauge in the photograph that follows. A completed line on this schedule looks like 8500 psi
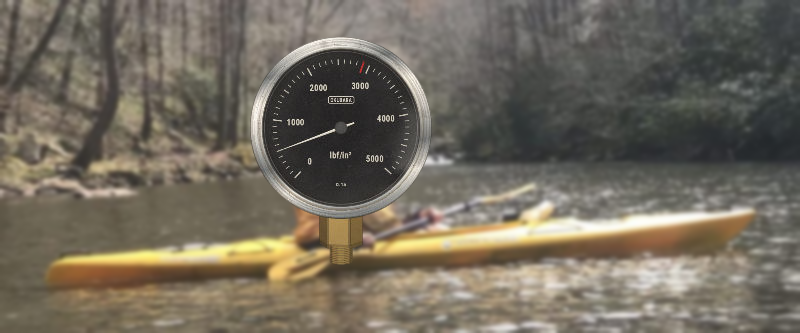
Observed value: 500 psi
